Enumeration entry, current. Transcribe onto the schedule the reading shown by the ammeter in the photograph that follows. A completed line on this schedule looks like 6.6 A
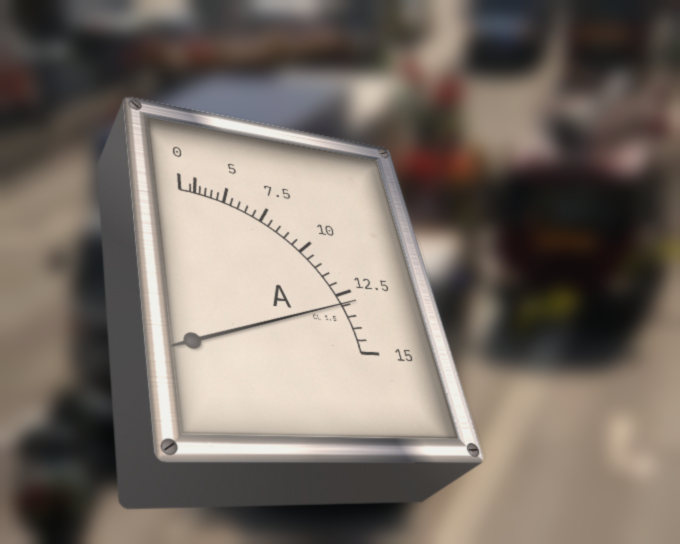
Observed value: 13 A
